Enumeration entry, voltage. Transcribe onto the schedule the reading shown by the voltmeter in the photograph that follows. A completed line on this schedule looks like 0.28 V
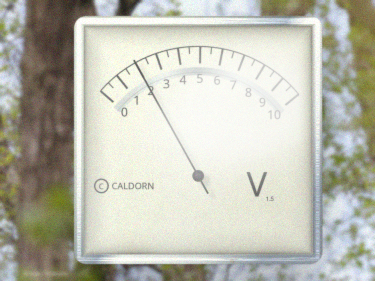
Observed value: 2 V
